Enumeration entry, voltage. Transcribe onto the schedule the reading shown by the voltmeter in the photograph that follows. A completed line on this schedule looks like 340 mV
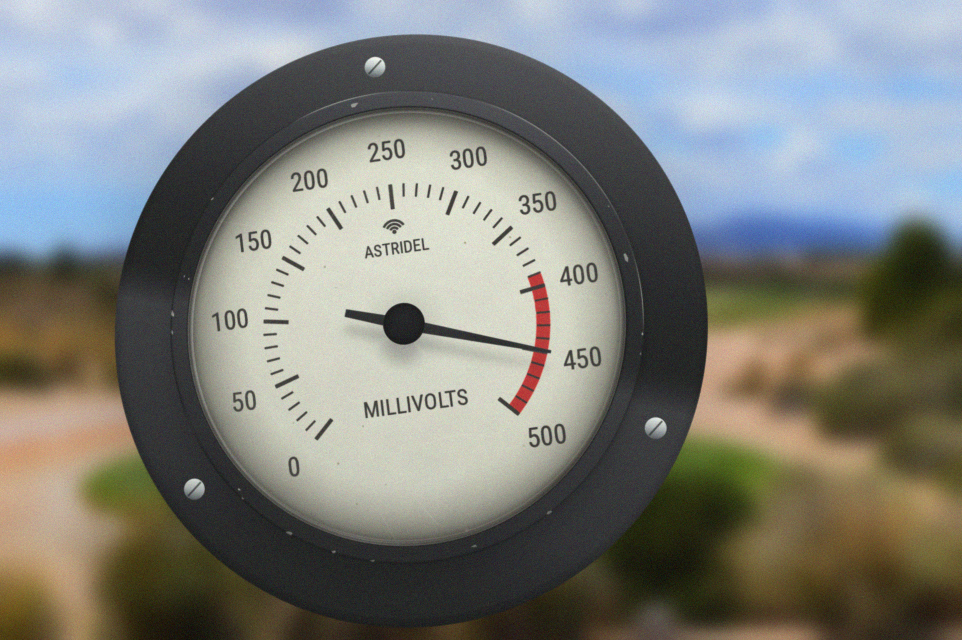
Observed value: 450 mV
